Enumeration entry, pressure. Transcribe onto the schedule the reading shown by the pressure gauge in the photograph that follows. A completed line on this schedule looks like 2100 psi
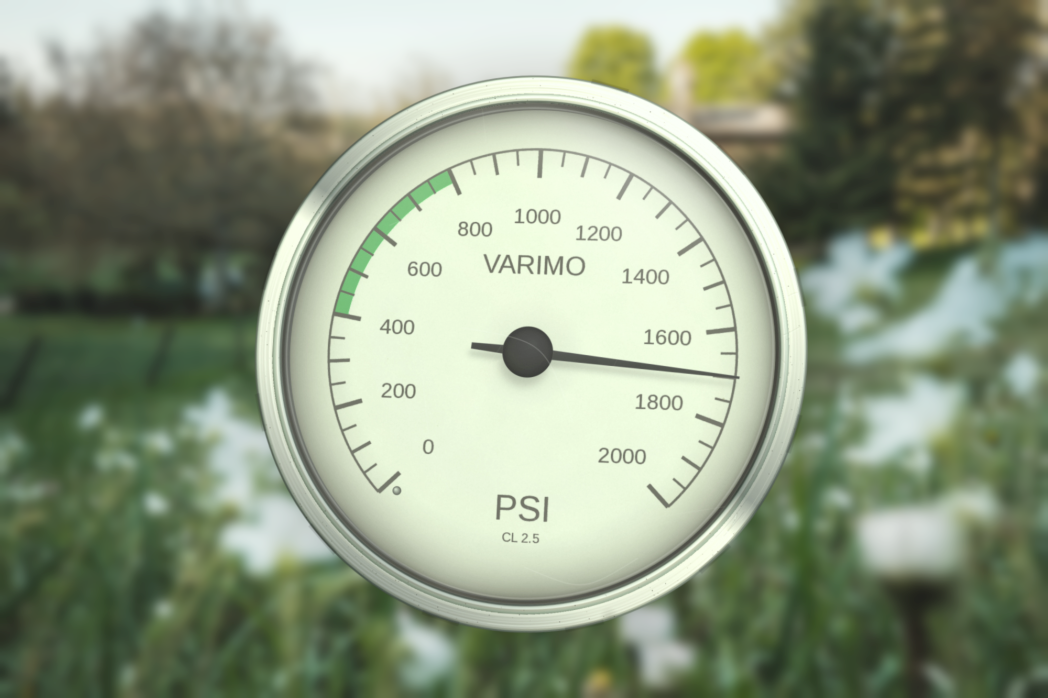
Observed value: 1700 psi
